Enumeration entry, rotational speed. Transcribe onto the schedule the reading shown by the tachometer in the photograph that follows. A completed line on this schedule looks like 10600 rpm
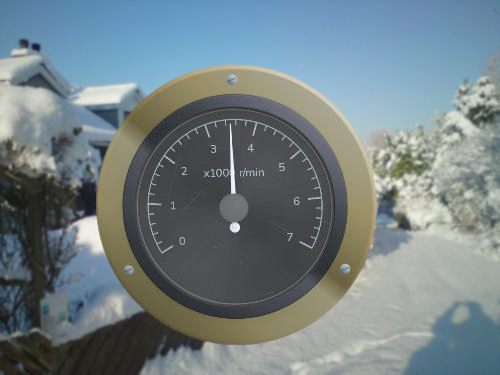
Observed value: 3500 rpm
